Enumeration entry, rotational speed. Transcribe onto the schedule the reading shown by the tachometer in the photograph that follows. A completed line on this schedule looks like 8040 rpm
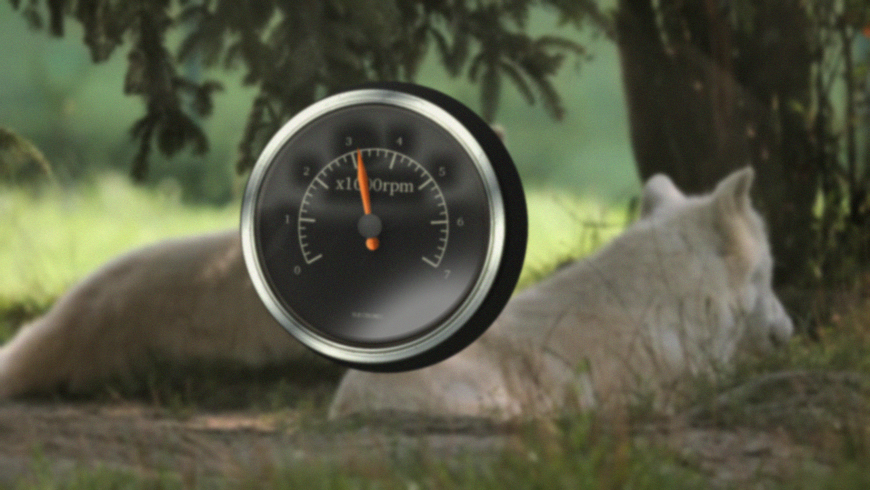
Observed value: 3200 rpm
